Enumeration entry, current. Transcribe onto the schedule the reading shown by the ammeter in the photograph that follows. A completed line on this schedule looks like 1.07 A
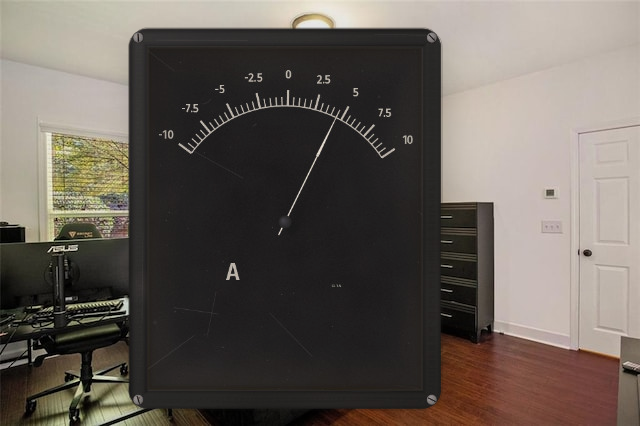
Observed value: 4.5 A
